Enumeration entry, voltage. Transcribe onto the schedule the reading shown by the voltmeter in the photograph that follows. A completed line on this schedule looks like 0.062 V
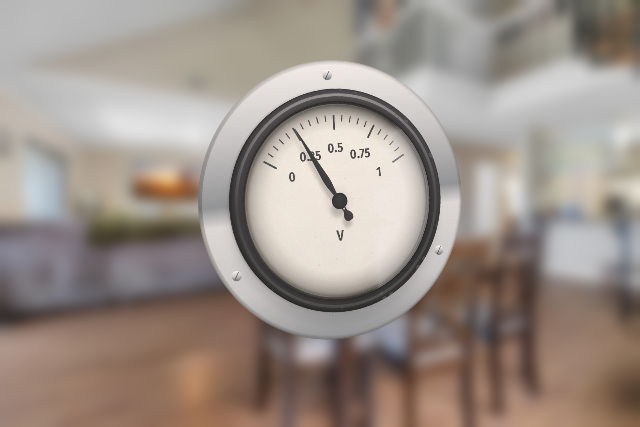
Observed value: 0.25 V
